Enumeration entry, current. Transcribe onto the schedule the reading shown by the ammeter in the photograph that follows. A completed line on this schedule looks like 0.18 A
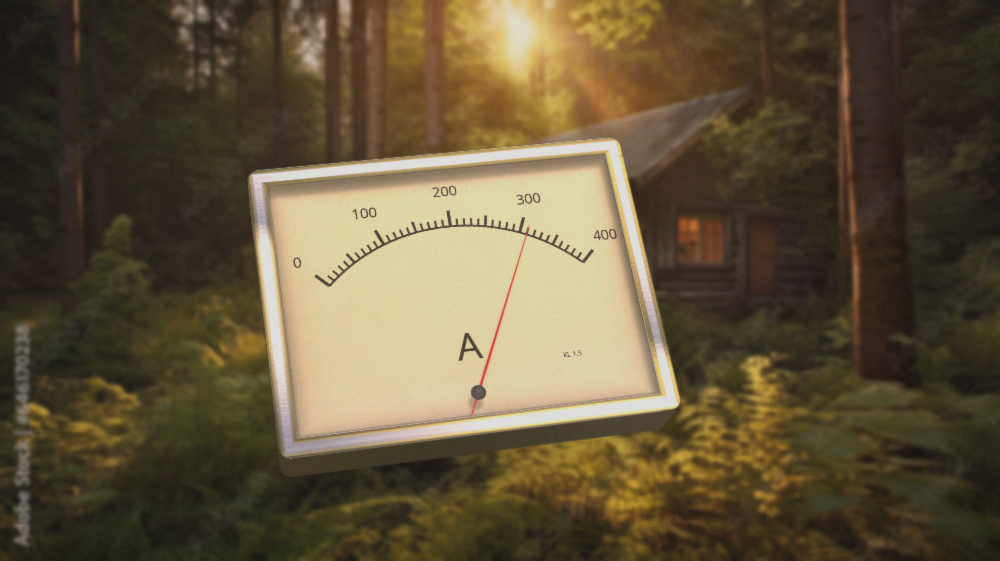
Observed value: 310 A
